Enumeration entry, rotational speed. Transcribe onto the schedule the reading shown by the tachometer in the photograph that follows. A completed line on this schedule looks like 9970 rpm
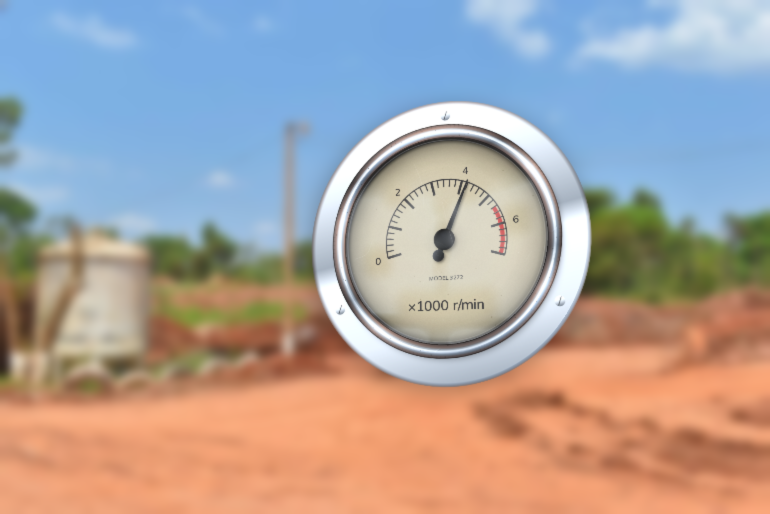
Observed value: 4200 rpm
